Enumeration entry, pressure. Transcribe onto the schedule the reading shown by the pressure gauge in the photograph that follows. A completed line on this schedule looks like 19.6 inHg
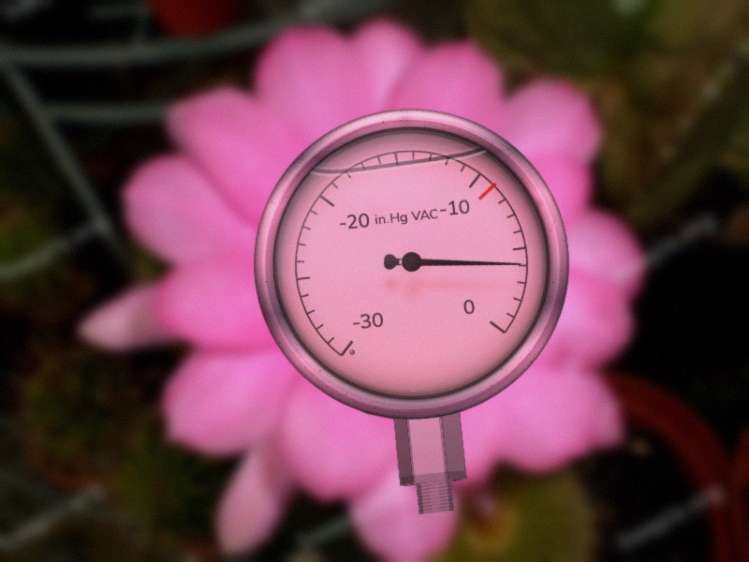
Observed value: -4 inHg
